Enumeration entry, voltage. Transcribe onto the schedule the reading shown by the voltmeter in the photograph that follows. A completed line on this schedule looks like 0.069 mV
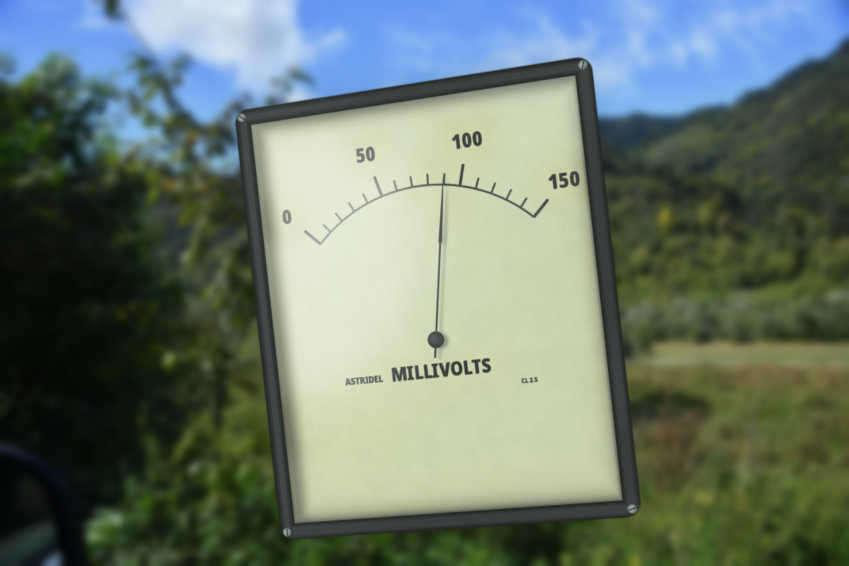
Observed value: 90 mV
